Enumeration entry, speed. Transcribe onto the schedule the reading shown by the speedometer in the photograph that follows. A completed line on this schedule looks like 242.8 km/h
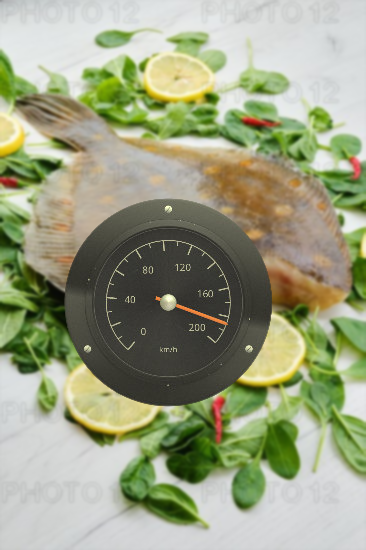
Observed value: 185 km/h
